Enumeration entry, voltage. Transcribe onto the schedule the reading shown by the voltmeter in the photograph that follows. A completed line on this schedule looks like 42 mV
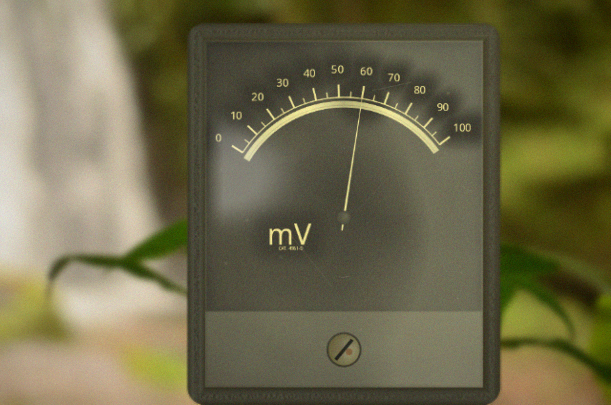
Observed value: 60 mV
